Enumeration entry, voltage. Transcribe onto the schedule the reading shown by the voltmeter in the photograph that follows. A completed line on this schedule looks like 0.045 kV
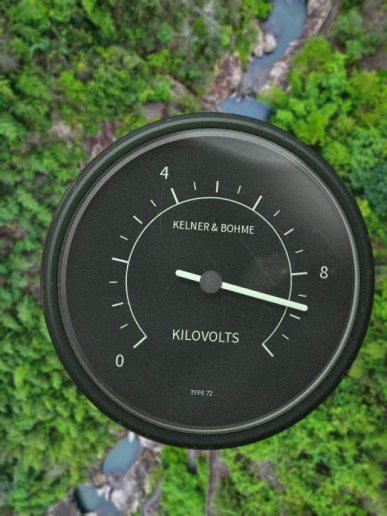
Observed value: 8.75 kV
